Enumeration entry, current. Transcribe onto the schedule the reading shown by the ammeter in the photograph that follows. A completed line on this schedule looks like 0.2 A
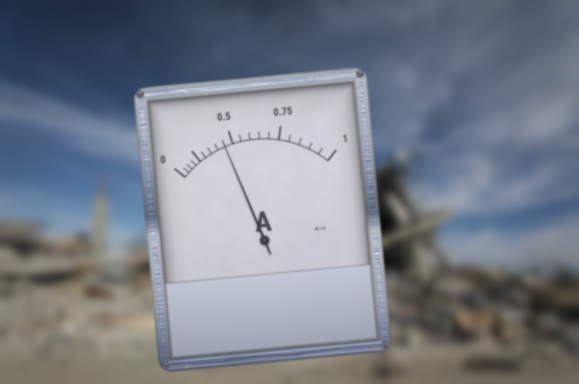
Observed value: 0.45 A
